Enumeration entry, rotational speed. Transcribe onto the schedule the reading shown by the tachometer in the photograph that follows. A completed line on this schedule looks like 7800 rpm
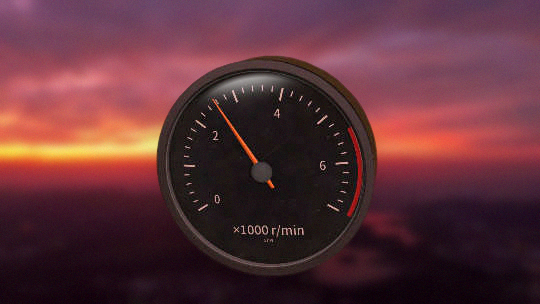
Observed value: 2600 rpm
